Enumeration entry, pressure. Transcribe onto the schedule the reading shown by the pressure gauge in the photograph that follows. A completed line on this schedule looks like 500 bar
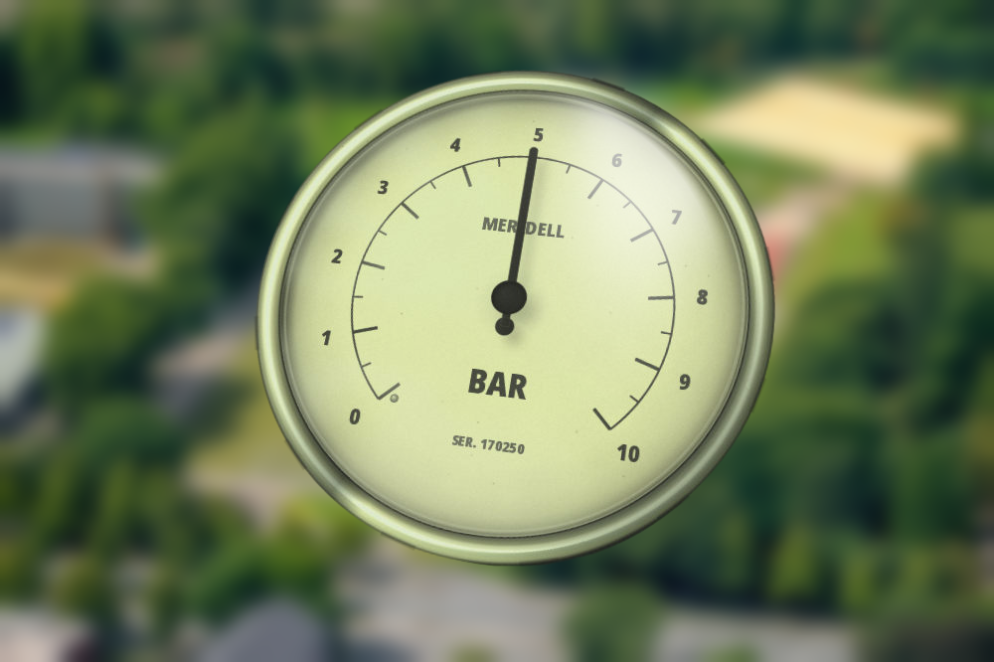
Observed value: 5 bar
